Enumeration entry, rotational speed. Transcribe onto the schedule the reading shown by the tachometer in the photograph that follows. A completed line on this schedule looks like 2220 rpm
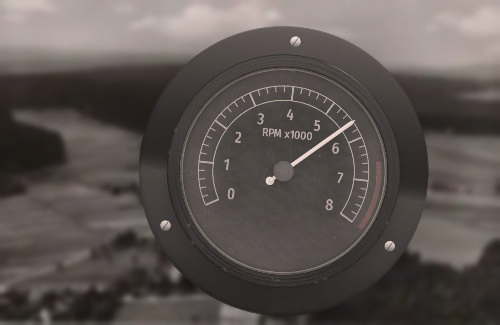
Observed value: 5600 rpm
